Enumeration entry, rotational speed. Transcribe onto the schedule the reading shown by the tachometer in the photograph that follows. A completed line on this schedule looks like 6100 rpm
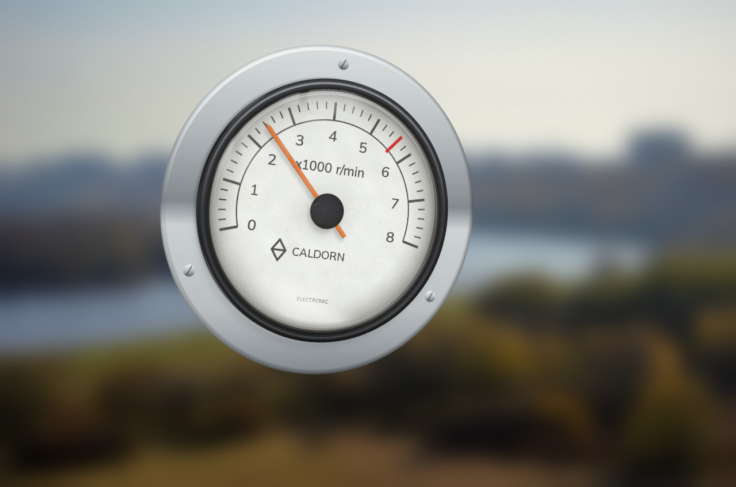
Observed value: 2400 rpm
